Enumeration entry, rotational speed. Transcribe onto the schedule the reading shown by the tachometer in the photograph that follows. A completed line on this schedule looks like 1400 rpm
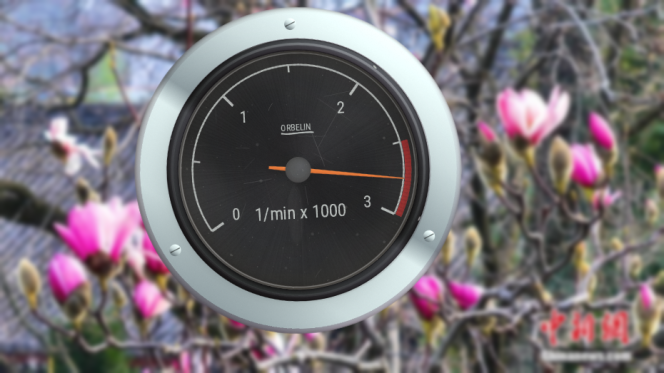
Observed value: 2750 rpm
